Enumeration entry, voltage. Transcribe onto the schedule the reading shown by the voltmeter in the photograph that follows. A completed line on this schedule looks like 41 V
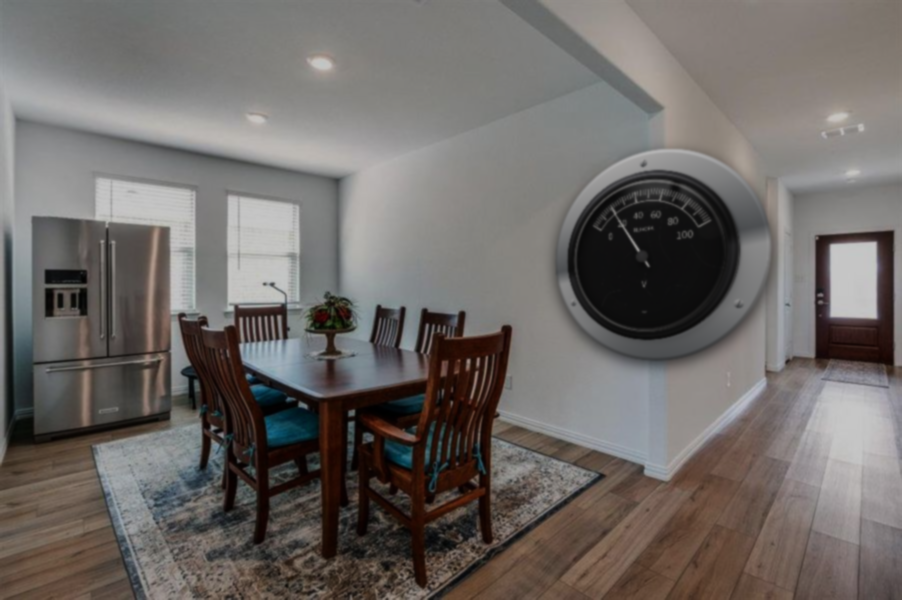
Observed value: 20 V
